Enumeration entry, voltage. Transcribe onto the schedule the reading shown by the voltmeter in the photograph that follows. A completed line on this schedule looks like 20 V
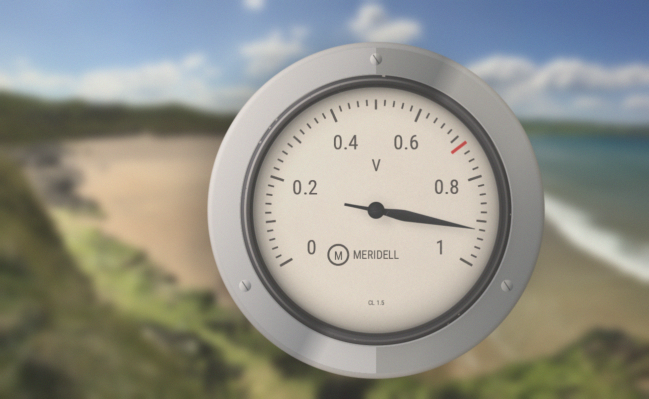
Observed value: 0.92 V
